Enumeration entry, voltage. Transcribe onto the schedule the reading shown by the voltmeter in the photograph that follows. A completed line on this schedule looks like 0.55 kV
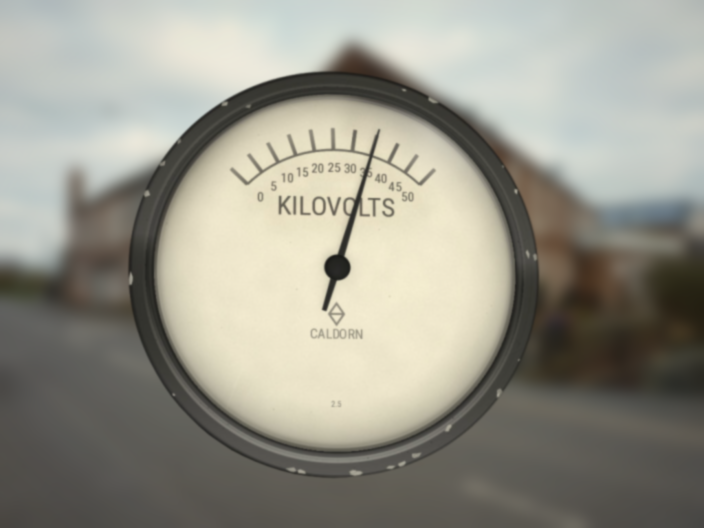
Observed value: 35 kV
